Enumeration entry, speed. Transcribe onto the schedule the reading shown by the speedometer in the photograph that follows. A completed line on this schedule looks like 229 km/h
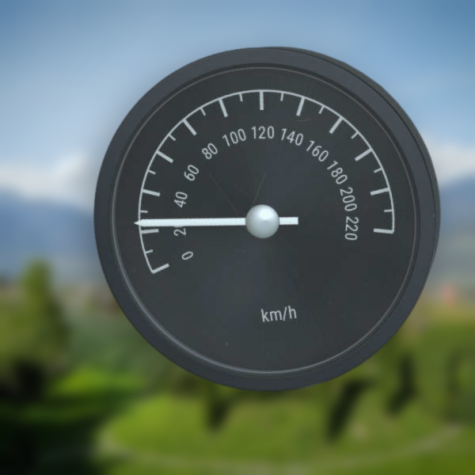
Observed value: 25 km/h
